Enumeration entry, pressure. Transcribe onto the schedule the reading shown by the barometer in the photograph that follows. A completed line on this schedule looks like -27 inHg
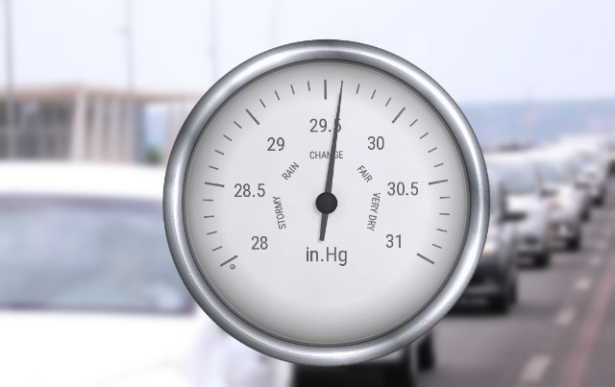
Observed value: 29.6 inHg
